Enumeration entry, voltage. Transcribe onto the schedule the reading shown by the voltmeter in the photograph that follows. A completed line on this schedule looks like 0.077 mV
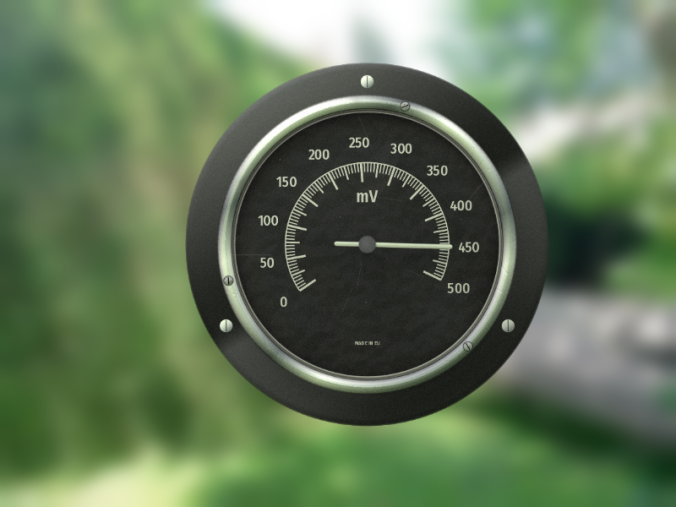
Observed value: 450 mV
